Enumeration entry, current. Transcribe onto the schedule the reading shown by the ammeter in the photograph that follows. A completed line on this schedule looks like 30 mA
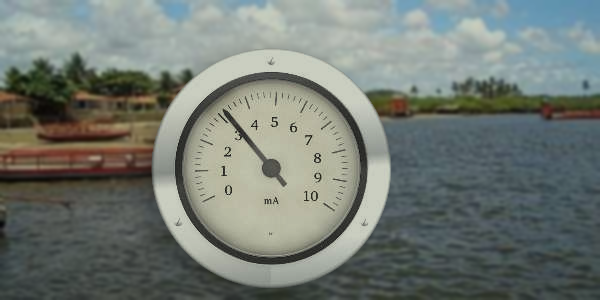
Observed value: 3.2 mA
